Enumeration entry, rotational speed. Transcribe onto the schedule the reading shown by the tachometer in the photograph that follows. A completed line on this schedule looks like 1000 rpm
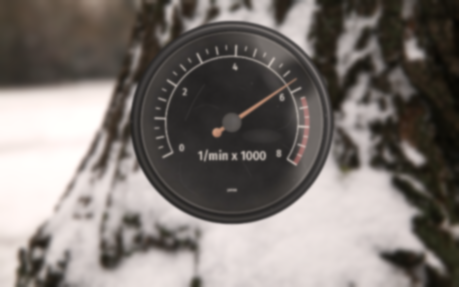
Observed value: 5750 rpm
